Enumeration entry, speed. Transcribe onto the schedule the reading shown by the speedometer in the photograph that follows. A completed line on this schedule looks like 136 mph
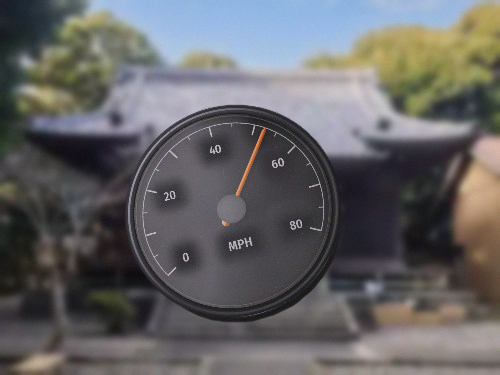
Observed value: 52.5 mph
